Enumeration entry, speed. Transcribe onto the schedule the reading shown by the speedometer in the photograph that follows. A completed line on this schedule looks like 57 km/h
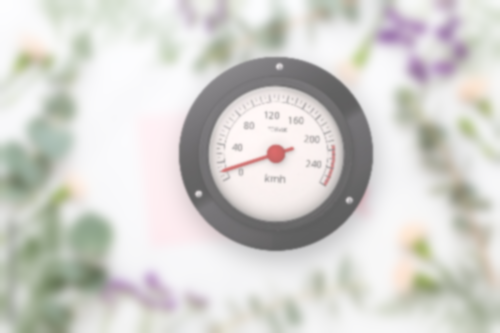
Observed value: 10 km/h
